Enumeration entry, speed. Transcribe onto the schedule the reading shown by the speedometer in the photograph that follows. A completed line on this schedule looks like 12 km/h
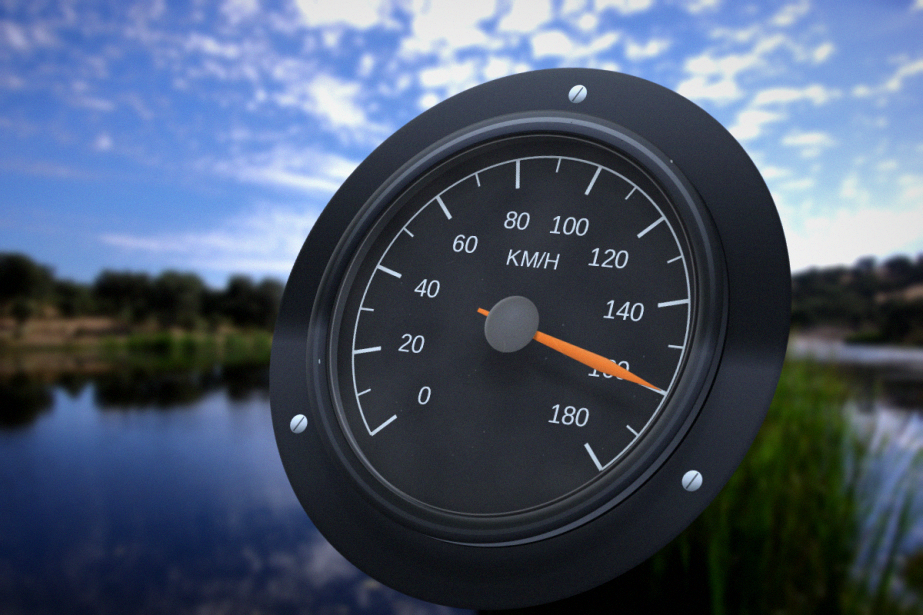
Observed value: 160 km/h
